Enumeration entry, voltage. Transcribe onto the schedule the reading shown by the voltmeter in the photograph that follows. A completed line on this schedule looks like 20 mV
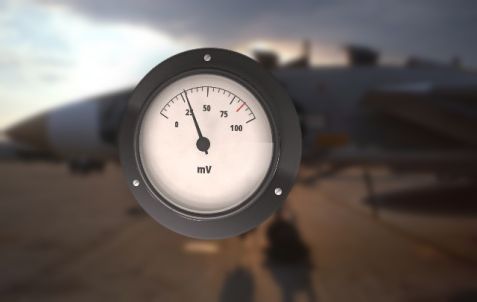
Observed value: 30 mV
